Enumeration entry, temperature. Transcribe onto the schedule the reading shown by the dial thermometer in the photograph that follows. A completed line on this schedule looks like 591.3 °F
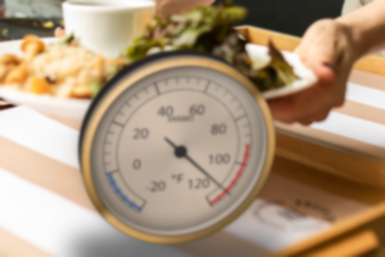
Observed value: 112 °F
